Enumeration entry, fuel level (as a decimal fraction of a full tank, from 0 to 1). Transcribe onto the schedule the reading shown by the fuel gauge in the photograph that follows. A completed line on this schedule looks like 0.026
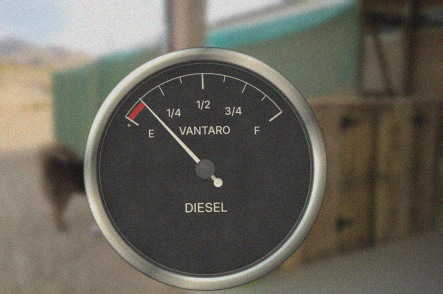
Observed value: 0.125
